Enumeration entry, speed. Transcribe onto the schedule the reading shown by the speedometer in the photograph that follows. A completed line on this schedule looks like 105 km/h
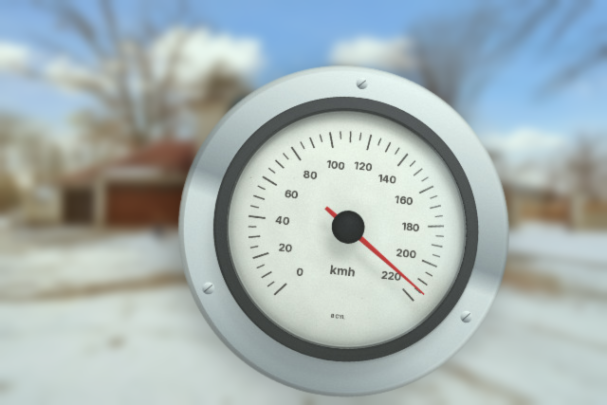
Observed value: 215 km/h
